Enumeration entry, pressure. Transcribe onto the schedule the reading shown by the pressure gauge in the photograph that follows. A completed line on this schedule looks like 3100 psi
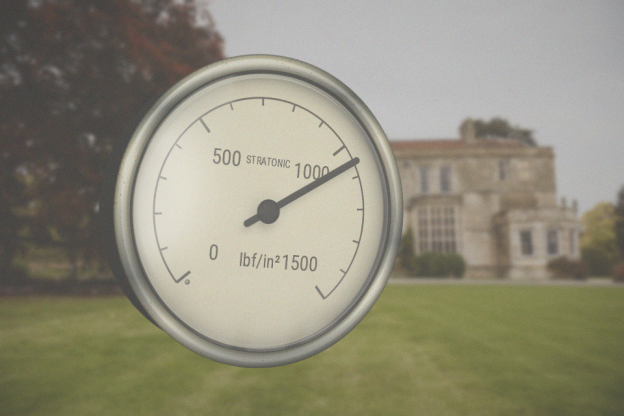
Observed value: 1050 psi
